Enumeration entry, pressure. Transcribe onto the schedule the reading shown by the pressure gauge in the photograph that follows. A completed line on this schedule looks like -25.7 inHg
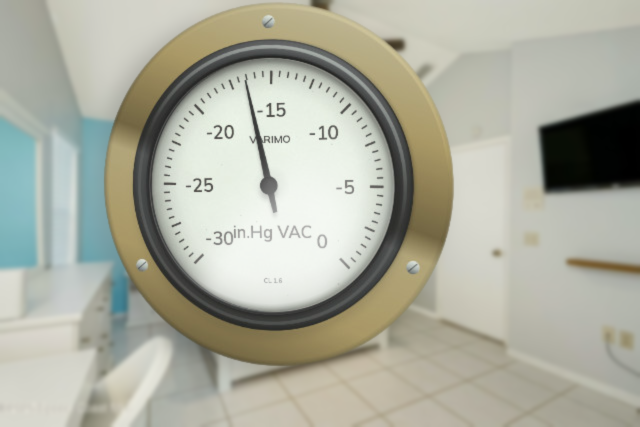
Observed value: -16.5 inHg
